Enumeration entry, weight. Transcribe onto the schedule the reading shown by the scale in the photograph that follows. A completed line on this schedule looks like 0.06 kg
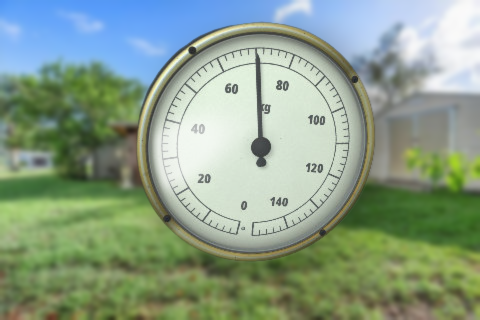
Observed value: 70 kg
